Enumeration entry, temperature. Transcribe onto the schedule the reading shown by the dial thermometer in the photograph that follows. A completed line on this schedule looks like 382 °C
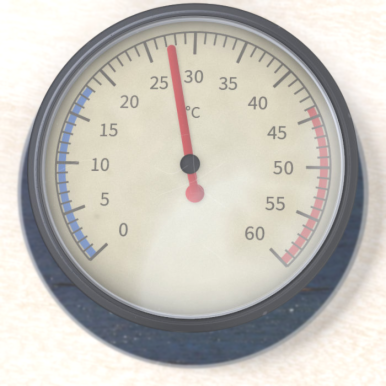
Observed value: 27.5 °C
